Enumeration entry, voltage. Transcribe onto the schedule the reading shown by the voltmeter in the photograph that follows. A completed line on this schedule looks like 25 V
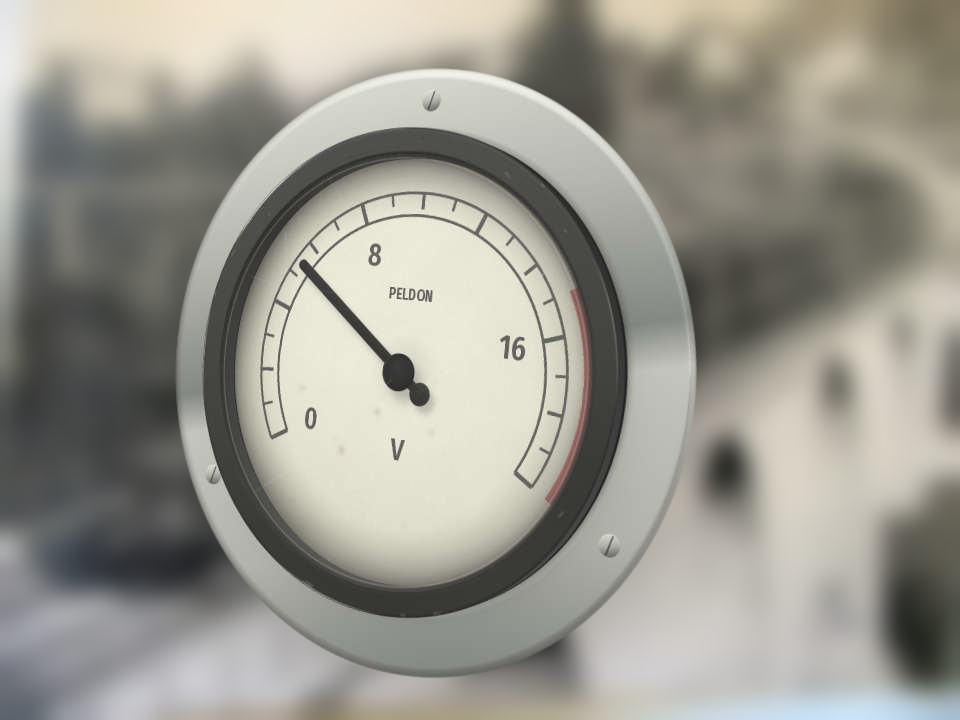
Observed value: 5.5 V
